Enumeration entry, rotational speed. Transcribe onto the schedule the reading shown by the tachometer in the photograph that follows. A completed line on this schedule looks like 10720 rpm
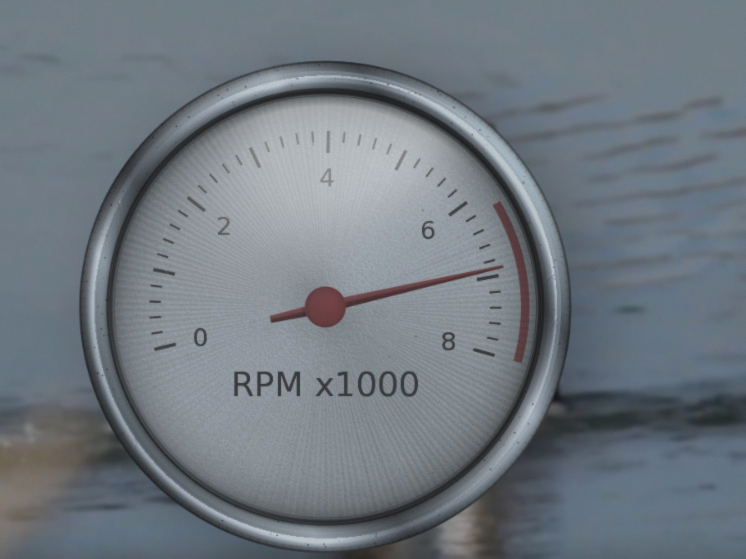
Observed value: 6900 rpm
